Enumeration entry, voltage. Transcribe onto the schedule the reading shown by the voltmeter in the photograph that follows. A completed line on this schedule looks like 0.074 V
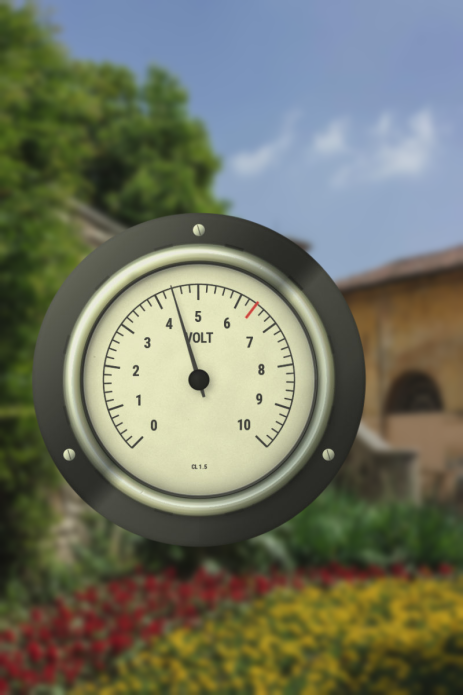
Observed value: 4.4 V
